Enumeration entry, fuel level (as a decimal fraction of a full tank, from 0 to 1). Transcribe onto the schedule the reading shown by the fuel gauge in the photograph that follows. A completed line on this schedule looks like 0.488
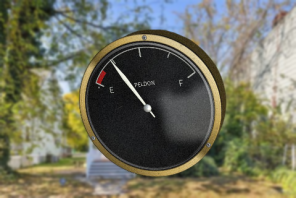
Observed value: 0.25
